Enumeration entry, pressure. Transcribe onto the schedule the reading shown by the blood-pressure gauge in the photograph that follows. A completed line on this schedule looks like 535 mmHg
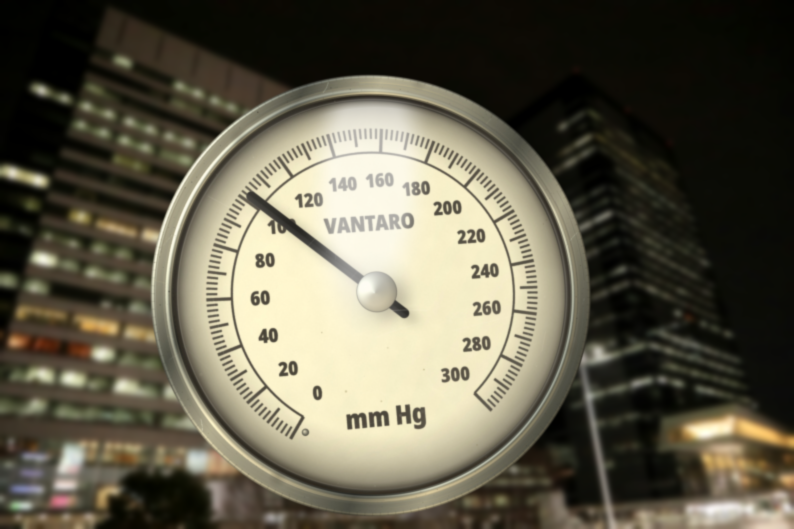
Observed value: 102 mmHg
